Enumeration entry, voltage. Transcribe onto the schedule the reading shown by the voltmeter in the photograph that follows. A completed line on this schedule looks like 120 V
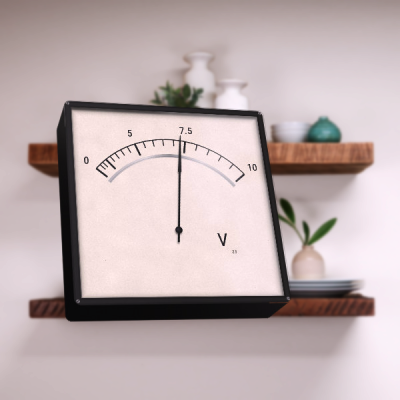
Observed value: 7.25 V
